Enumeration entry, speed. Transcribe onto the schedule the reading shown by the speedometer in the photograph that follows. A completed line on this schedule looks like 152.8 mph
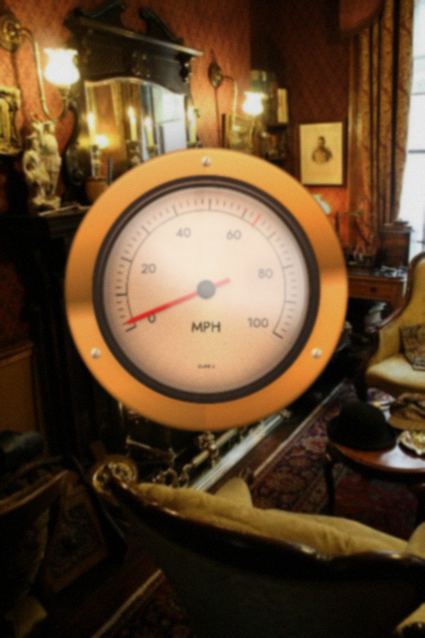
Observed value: 2 mph
